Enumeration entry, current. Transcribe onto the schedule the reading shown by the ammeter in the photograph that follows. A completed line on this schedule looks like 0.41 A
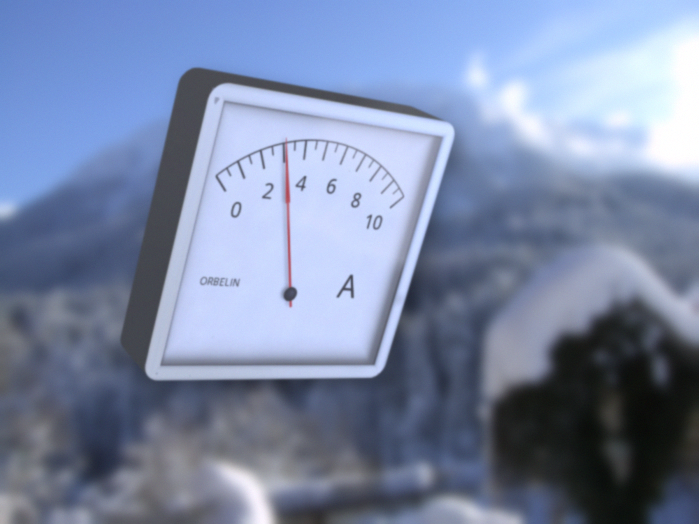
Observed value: 3 A
